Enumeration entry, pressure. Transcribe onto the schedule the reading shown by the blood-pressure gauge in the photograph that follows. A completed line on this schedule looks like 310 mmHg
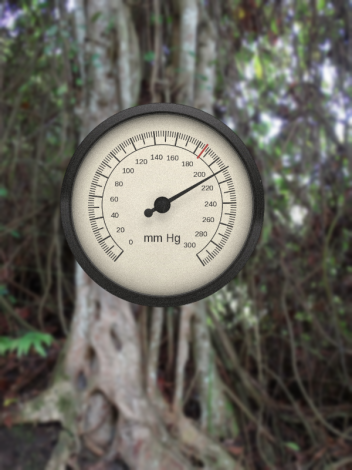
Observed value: 210 mmHg
